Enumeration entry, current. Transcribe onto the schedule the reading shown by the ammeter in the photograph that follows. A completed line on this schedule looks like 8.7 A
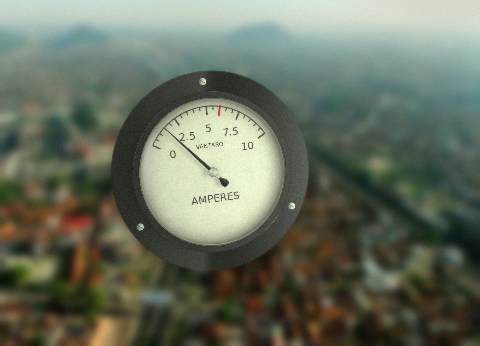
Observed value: 1.5 A
